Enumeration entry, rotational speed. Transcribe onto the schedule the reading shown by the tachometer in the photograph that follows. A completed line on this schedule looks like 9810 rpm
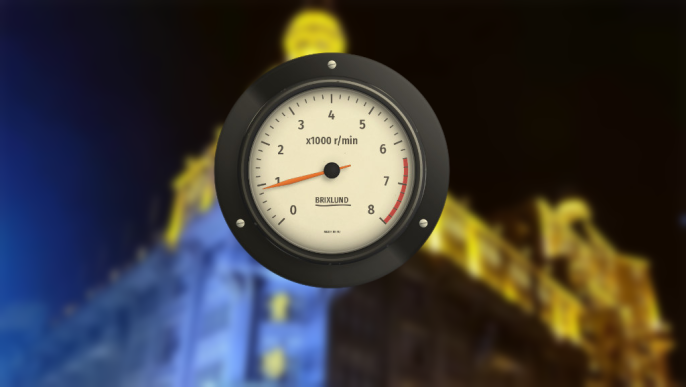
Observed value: 900 rpm
